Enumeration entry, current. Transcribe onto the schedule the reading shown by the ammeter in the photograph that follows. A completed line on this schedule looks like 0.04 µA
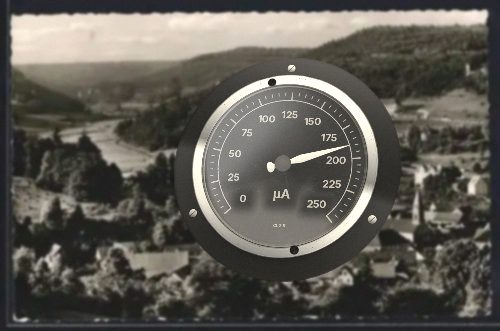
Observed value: 190 µA
